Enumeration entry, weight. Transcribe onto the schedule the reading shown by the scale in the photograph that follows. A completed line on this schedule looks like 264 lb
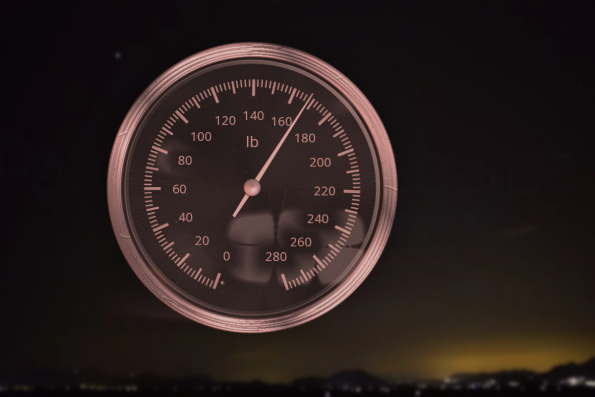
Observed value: 168 lb
